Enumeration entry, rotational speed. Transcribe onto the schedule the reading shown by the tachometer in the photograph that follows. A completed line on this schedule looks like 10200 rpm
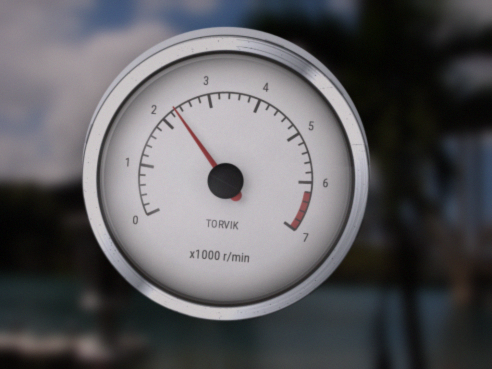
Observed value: 2300 rpm
